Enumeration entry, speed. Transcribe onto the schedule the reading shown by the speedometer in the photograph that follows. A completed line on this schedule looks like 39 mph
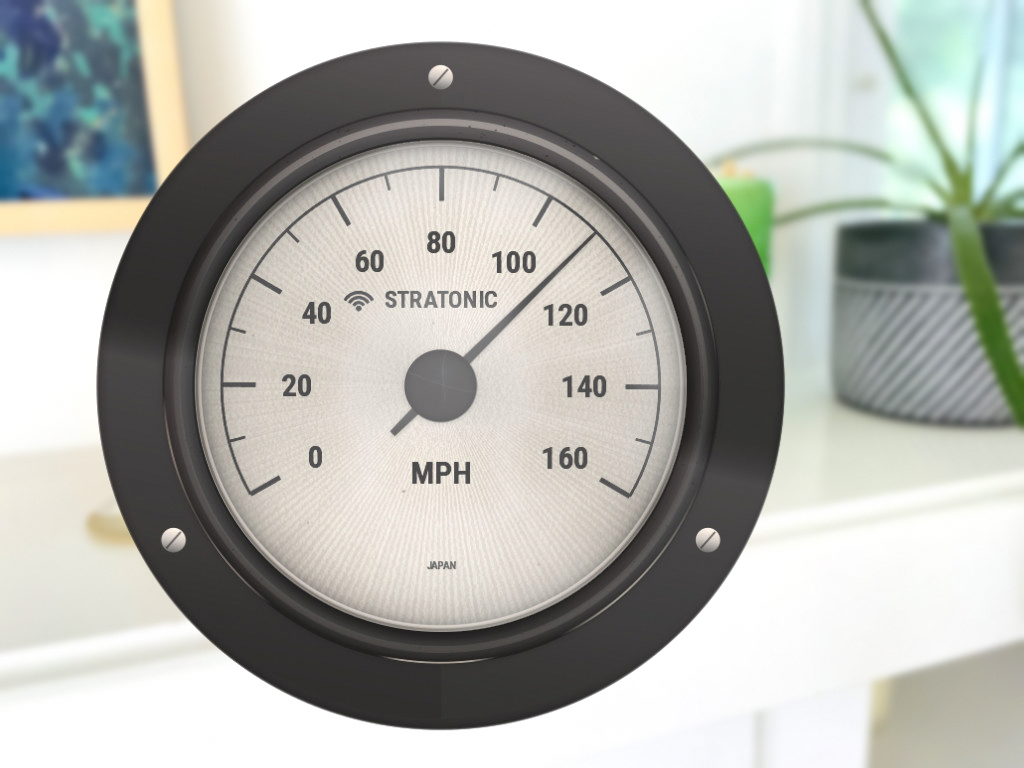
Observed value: 110 mph
